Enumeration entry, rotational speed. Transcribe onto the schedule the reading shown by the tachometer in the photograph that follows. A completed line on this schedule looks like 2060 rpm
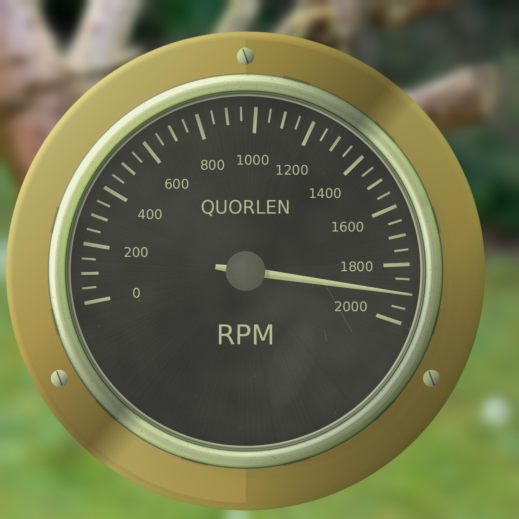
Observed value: 1900 rpm
